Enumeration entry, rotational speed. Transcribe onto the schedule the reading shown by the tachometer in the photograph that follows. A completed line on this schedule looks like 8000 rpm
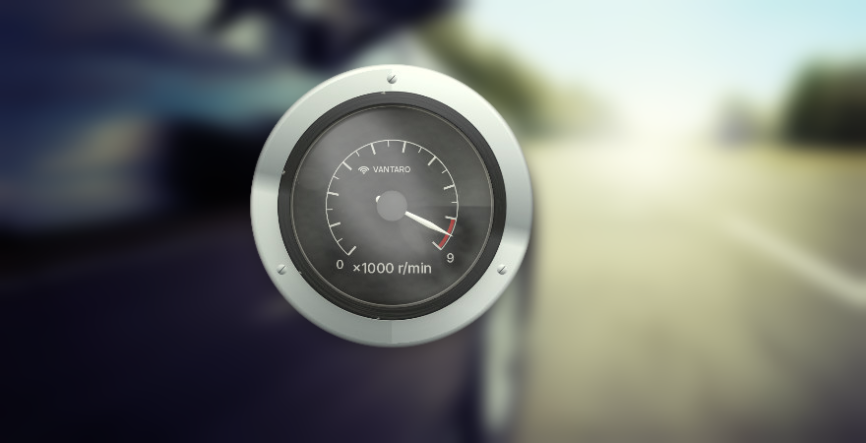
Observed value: 8500 rpm
